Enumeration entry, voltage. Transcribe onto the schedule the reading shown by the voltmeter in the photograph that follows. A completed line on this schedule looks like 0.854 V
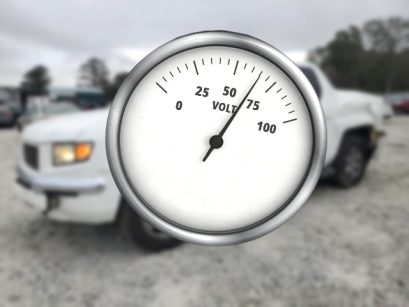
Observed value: 65 V
